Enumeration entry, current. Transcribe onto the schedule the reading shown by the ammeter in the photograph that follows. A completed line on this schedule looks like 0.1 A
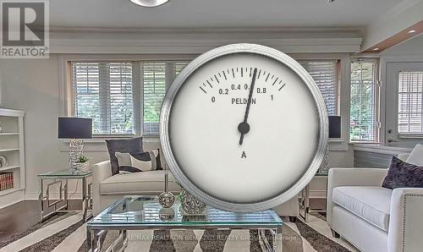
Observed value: 0.65 A
